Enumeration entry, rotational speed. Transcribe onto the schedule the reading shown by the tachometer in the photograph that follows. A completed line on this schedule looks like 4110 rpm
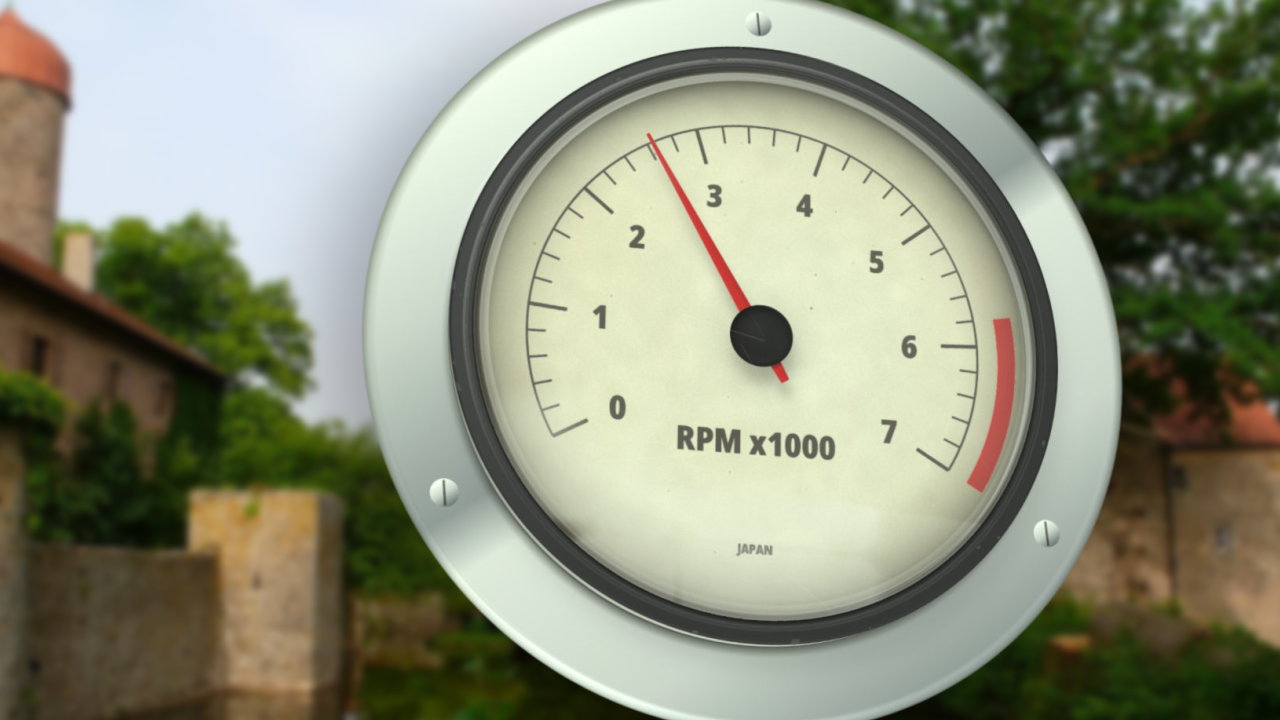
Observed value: 2600 rpm
